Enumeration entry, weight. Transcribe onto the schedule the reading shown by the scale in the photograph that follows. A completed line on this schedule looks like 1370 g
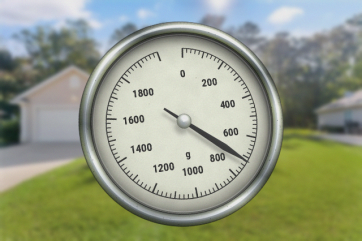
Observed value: 720 g
